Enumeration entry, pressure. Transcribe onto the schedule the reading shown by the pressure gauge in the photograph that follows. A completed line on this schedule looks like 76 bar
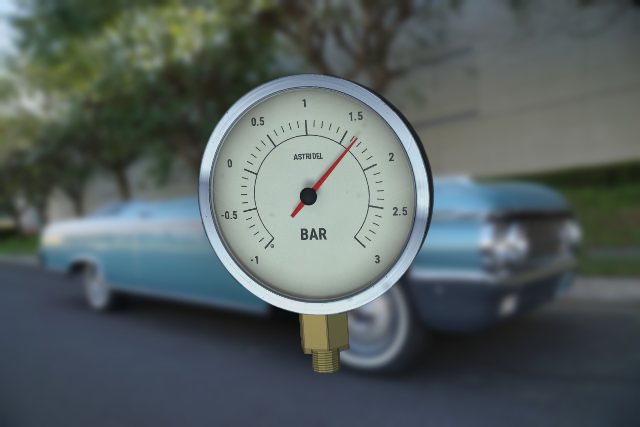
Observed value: 1.65 bar
